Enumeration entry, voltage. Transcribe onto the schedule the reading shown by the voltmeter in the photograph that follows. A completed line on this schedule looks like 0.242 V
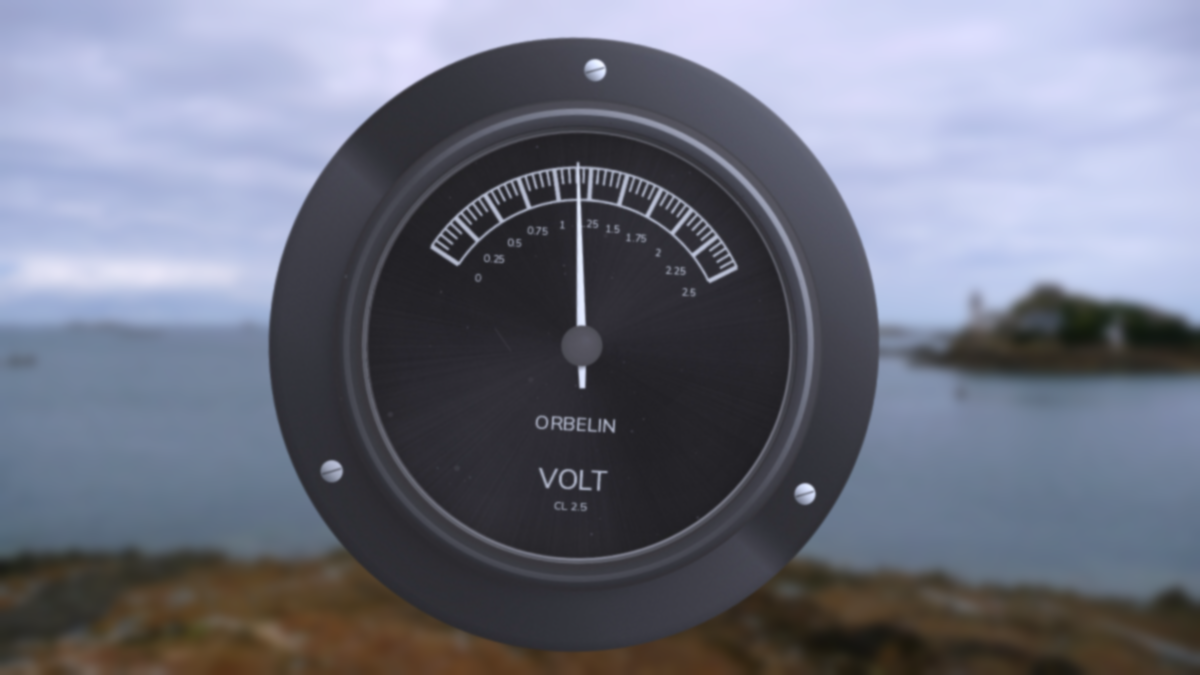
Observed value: 1.15 V
